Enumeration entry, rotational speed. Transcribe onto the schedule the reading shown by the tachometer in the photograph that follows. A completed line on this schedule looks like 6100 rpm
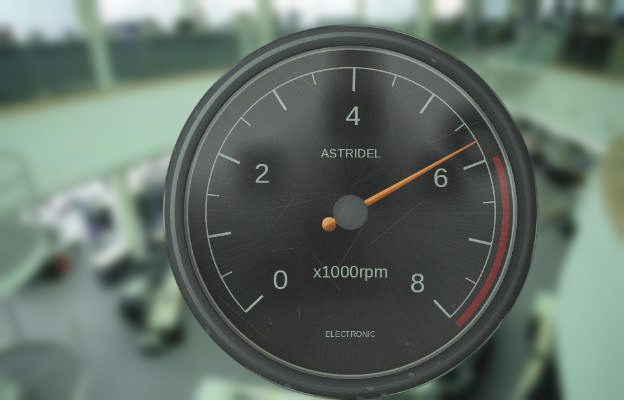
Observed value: 5750 rpm
